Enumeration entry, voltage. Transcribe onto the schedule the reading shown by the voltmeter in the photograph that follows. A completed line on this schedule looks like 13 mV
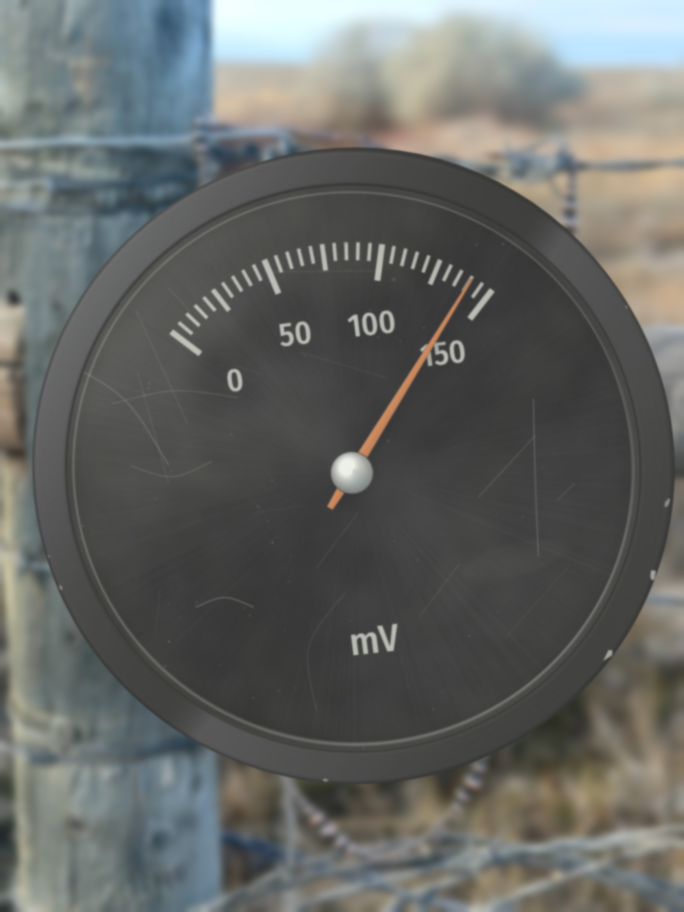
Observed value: 140 mV
